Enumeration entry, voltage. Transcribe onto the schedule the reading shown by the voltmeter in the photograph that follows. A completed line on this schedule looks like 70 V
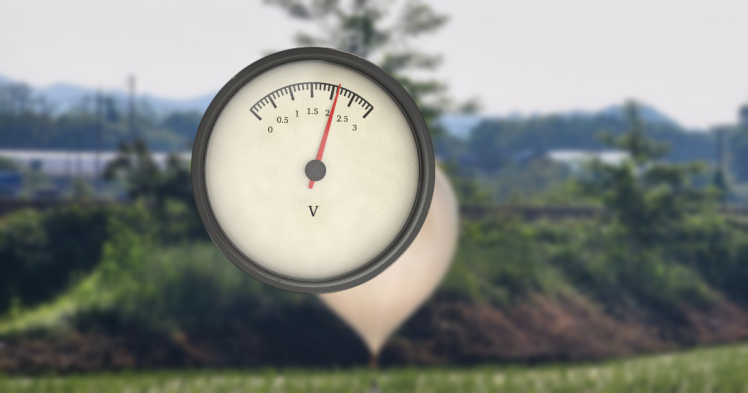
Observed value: 2.1 V
